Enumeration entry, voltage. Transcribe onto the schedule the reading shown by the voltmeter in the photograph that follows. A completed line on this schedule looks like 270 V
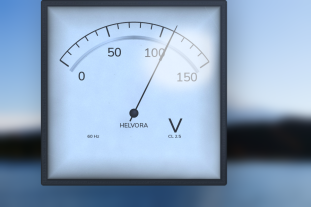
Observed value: 110 V
